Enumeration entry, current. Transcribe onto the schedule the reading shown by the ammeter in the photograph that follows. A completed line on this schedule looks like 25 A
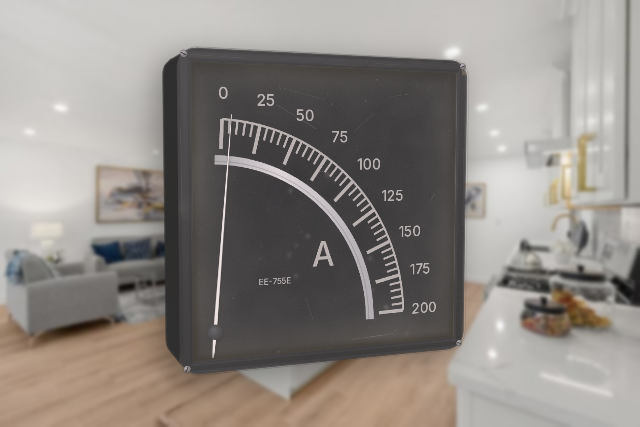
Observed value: 5 A
